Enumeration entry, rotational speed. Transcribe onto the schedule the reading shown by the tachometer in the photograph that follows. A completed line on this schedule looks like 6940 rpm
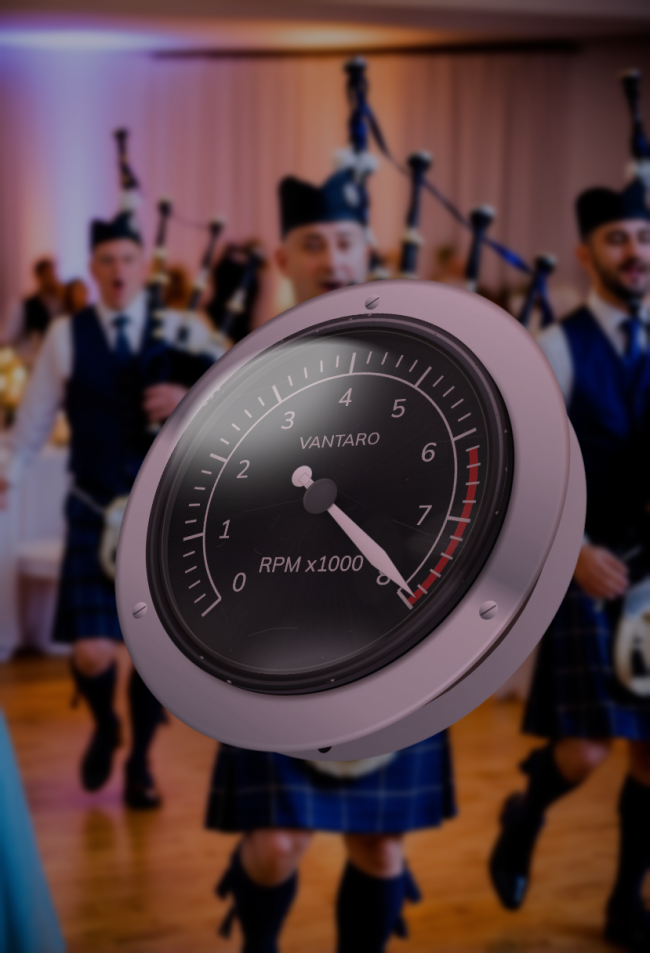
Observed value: 7900 rpm
